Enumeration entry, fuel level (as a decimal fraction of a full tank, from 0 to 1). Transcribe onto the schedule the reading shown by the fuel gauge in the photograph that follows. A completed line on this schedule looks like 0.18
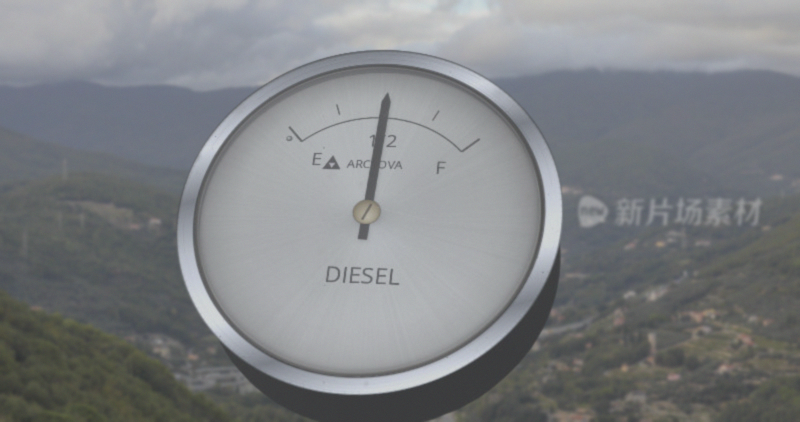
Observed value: 0.5
